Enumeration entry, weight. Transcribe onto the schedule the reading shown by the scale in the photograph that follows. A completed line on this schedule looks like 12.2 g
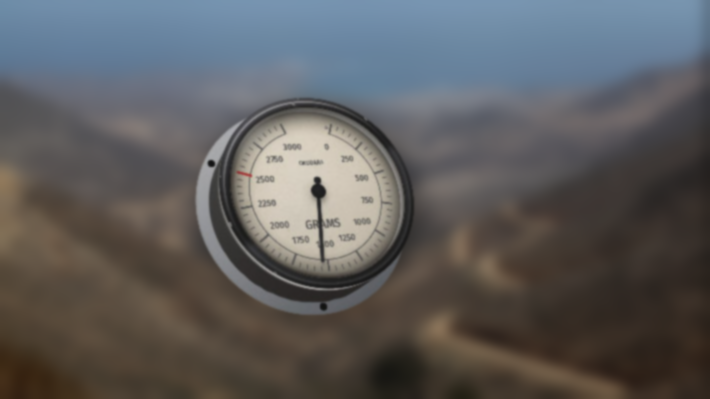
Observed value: 1550 g
